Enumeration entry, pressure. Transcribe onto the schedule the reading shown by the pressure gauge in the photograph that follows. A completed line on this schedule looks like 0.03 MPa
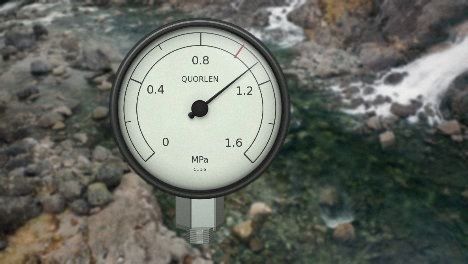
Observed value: 1.1 MPa
